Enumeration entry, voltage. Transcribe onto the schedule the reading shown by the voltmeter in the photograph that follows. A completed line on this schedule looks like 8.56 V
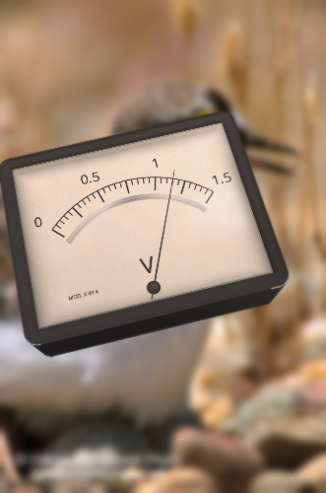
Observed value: 1.15 V
